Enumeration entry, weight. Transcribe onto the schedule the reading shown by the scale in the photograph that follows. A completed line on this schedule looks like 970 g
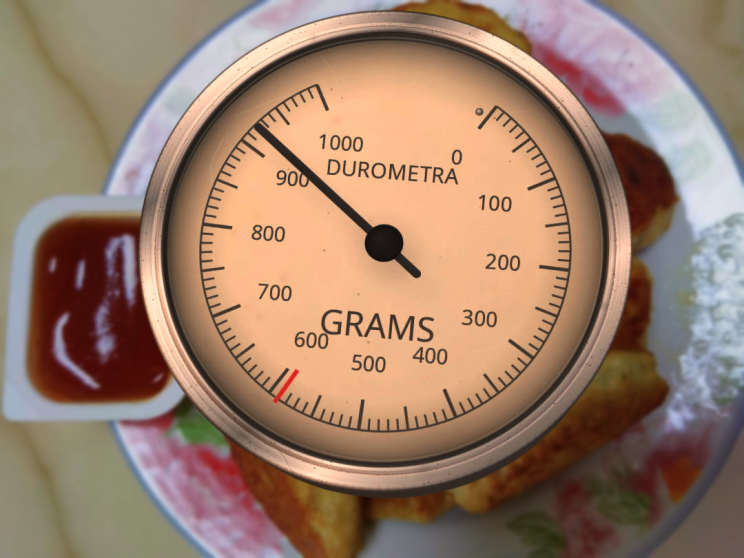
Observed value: 920 g
